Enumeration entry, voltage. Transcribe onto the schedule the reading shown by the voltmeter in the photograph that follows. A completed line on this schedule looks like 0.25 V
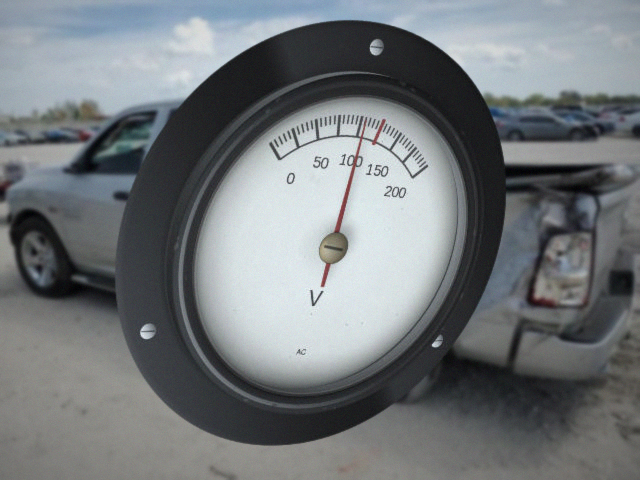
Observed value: 100 V
